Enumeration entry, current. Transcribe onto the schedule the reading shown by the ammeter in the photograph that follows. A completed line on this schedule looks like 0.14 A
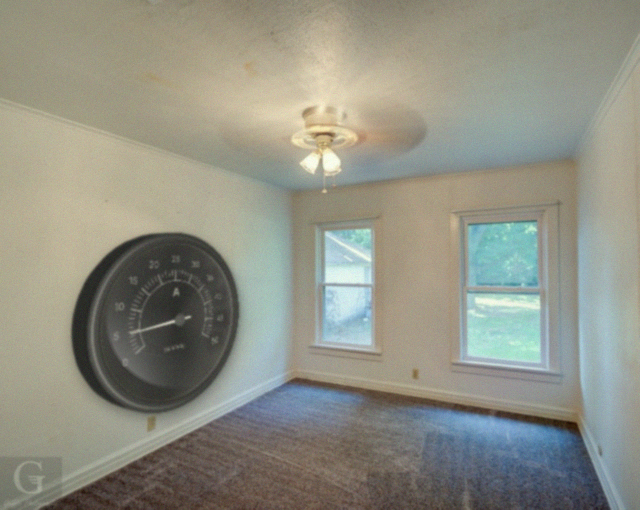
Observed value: 5 A
